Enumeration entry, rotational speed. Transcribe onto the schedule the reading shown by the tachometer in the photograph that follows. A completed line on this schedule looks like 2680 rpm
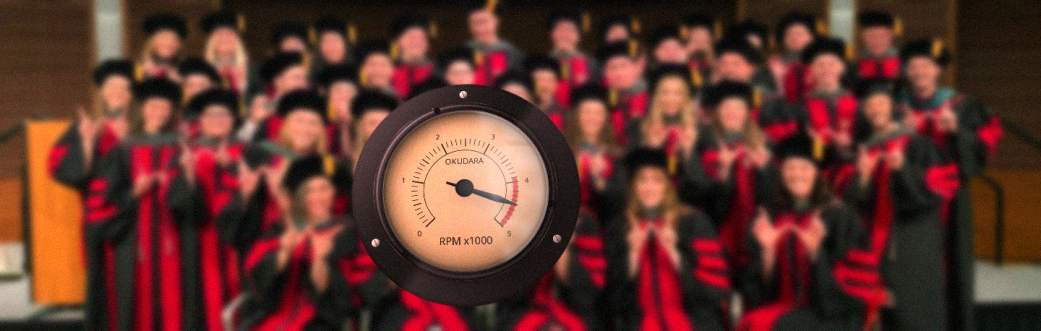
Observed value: 4500 rpm
